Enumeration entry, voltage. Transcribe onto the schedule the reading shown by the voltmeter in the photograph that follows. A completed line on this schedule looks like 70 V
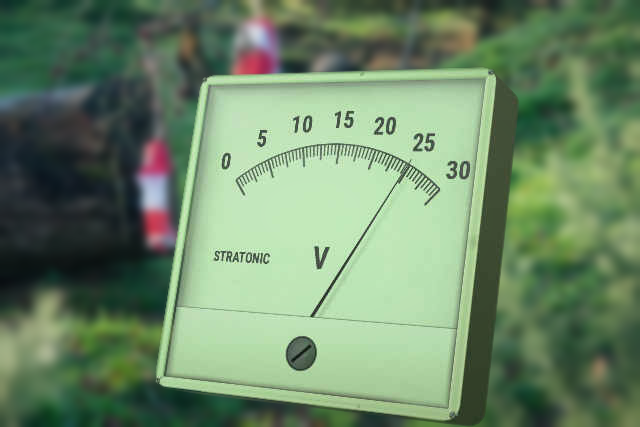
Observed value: 25 V
